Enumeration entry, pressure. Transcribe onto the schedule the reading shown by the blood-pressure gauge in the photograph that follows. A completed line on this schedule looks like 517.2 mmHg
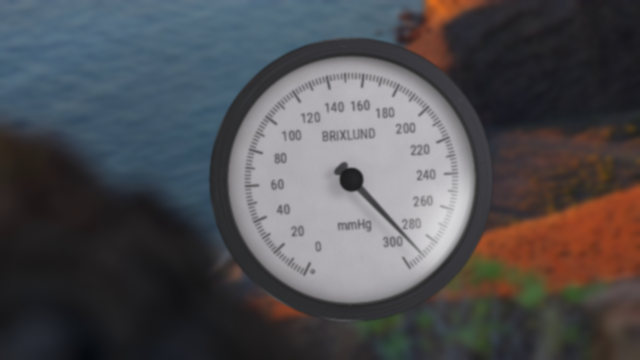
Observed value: 290 mmHg
